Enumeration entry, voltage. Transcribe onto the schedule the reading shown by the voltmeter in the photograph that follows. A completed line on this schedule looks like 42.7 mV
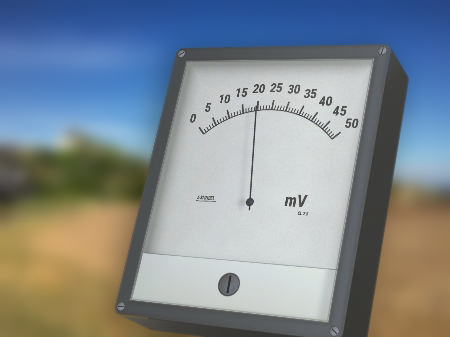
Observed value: 20 mV
